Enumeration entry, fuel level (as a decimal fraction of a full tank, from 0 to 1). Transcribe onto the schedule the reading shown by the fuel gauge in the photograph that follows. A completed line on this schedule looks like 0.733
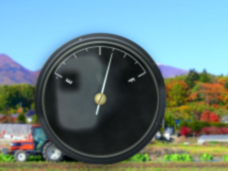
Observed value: 0.625
